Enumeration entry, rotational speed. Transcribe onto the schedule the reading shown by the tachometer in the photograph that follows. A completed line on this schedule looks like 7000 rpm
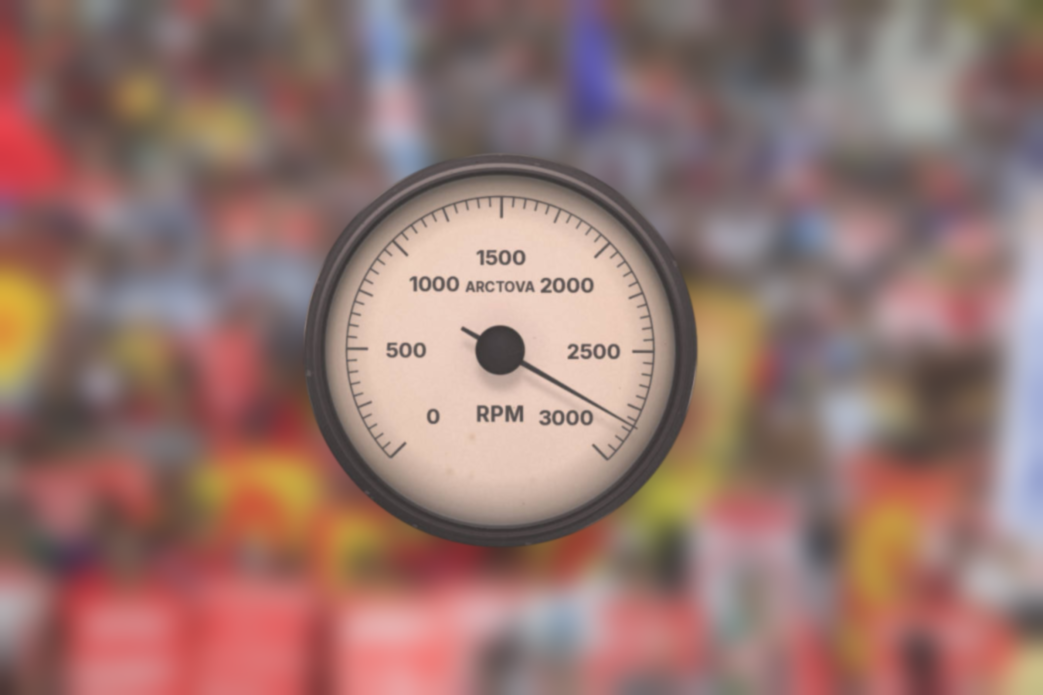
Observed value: 2825 rpm
